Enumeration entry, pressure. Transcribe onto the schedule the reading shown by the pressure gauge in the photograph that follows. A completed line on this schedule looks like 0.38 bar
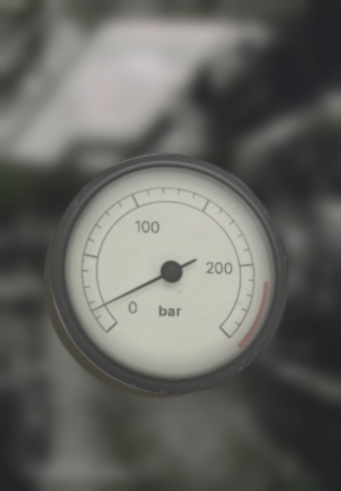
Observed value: 15 bar
